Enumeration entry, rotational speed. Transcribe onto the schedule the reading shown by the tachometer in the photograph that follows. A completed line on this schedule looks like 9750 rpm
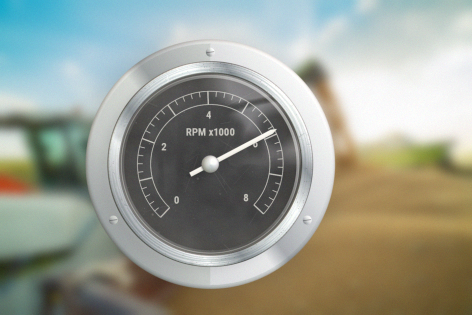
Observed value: 5900 rpm
